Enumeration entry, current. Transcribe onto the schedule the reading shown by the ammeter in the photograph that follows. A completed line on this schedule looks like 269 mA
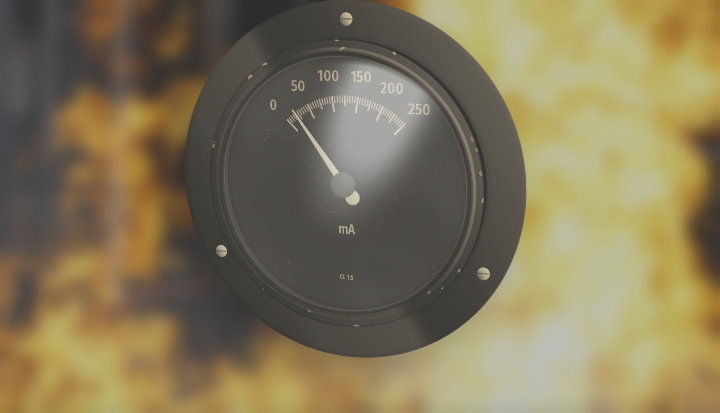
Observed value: 25 mA
